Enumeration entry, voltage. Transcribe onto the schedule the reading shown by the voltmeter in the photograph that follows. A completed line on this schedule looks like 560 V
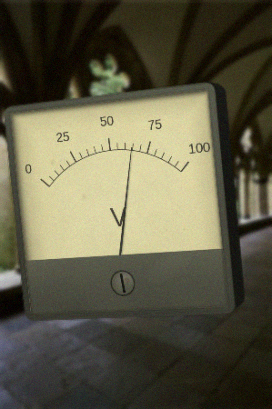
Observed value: 65 V
